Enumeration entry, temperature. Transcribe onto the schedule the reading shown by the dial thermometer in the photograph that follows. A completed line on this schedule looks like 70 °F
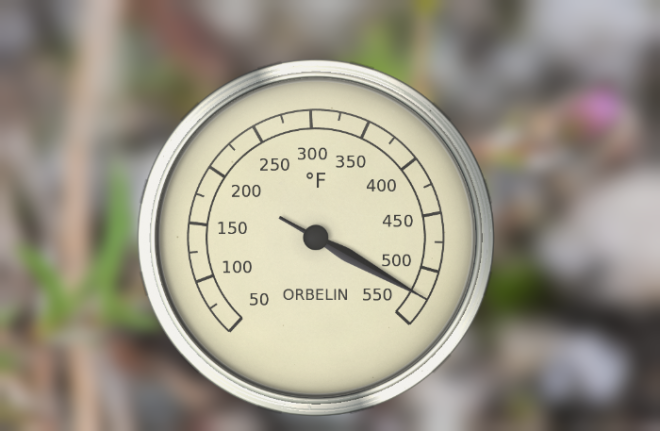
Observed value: 525 °F
